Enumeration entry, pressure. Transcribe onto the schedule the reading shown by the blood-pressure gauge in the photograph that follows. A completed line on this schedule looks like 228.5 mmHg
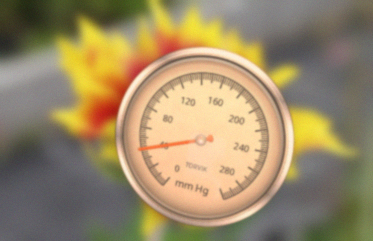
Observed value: 40 mmHg
